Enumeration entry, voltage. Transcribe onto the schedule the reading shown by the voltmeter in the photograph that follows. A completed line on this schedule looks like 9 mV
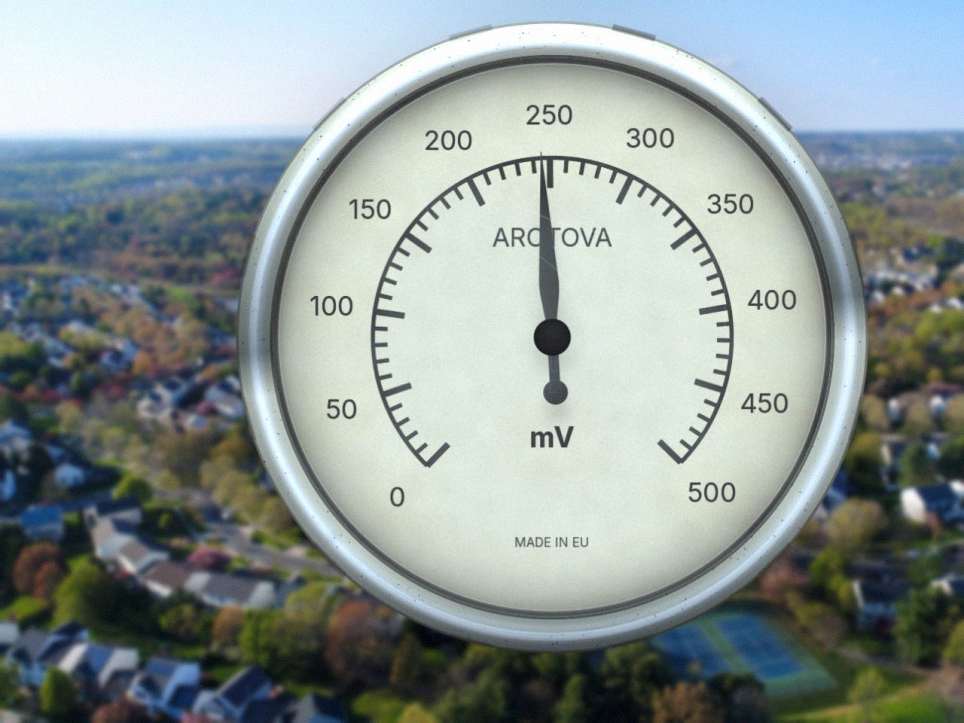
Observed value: 245 mV
